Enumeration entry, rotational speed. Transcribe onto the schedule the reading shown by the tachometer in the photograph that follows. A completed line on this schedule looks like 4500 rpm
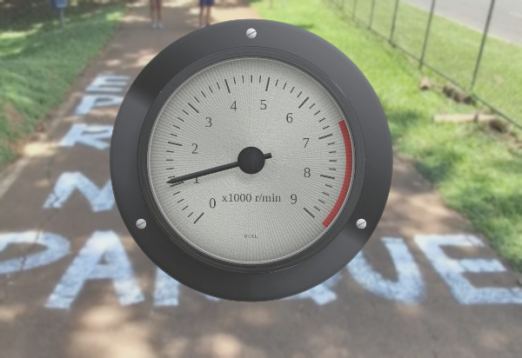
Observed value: 1100 rpm
